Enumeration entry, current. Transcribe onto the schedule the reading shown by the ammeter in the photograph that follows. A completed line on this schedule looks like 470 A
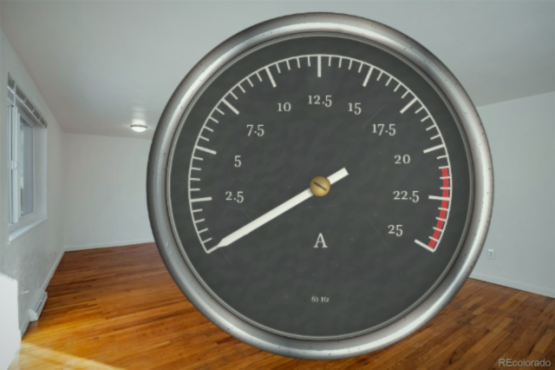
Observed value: 0 A
